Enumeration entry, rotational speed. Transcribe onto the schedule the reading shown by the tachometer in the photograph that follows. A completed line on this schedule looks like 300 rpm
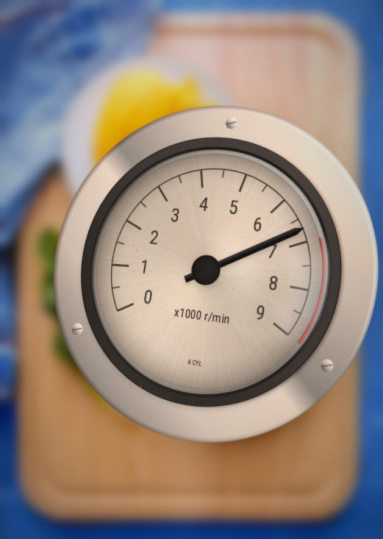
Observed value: 6750 rpm
